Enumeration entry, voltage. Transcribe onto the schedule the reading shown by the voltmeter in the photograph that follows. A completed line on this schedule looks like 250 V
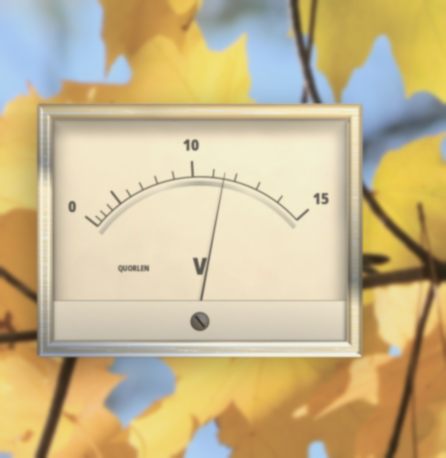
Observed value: 11.5 V
